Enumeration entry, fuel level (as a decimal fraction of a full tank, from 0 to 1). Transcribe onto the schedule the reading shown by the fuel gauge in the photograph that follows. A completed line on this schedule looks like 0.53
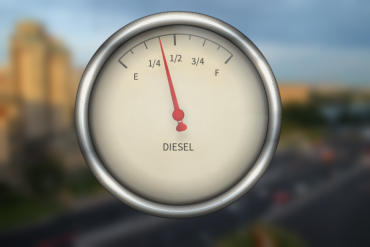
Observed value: 0.375
